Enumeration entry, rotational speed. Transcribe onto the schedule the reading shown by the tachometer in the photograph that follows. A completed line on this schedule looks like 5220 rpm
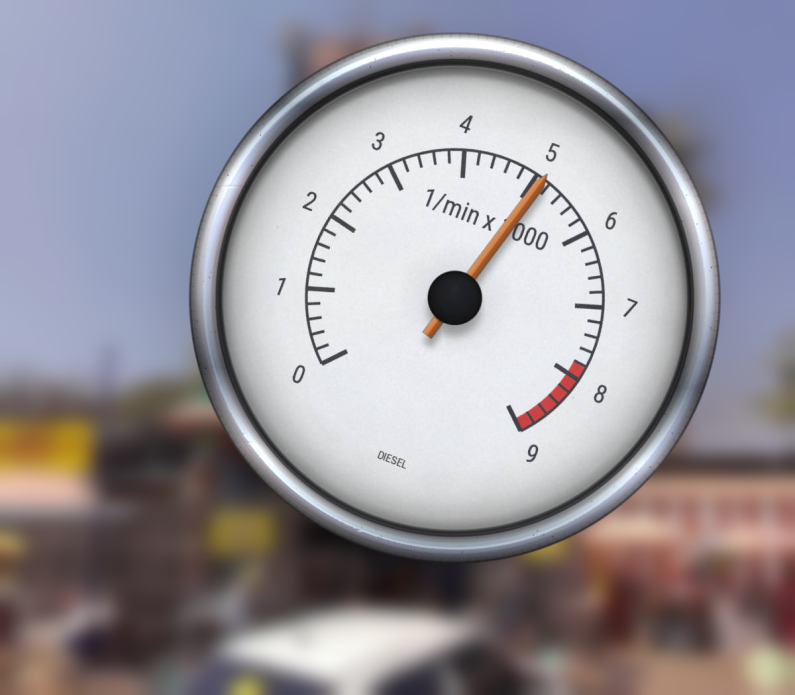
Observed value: 5100 rpm
